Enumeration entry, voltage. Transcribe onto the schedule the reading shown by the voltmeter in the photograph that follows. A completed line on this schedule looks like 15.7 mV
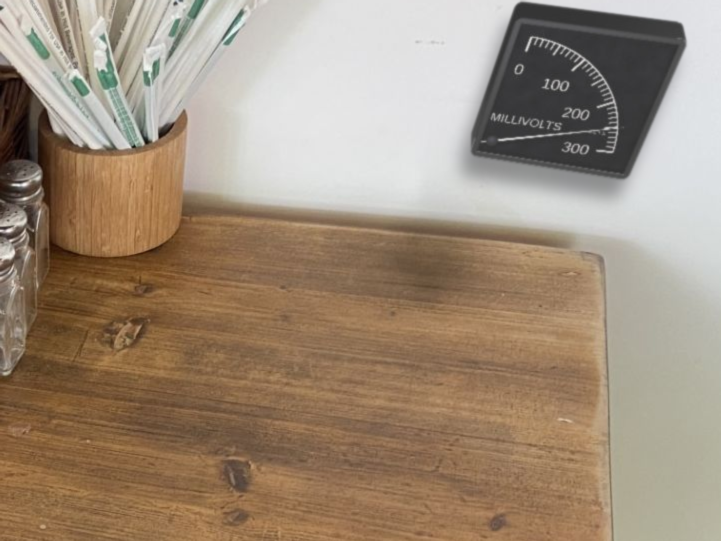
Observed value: 250 mV
